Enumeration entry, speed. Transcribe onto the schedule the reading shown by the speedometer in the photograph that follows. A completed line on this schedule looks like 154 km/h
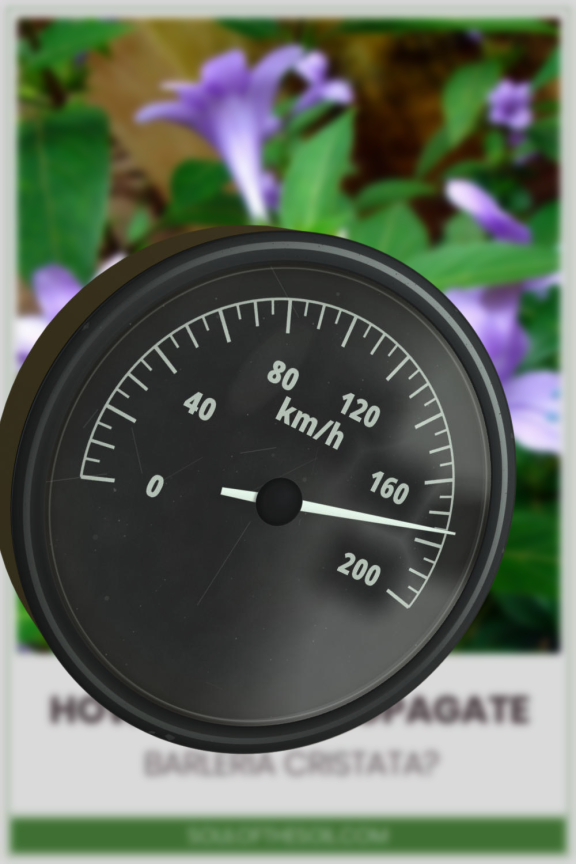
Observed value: 175 km/h
